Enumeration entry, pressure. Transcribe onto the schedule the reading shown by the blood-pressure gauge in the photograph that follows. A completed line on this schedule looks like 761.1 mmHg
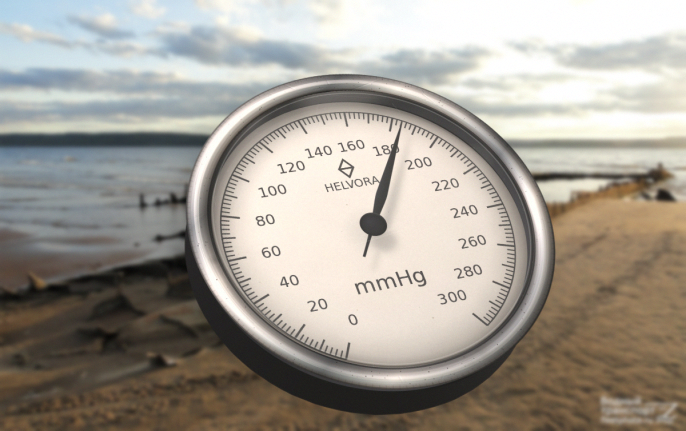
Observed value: 184 mmHg
